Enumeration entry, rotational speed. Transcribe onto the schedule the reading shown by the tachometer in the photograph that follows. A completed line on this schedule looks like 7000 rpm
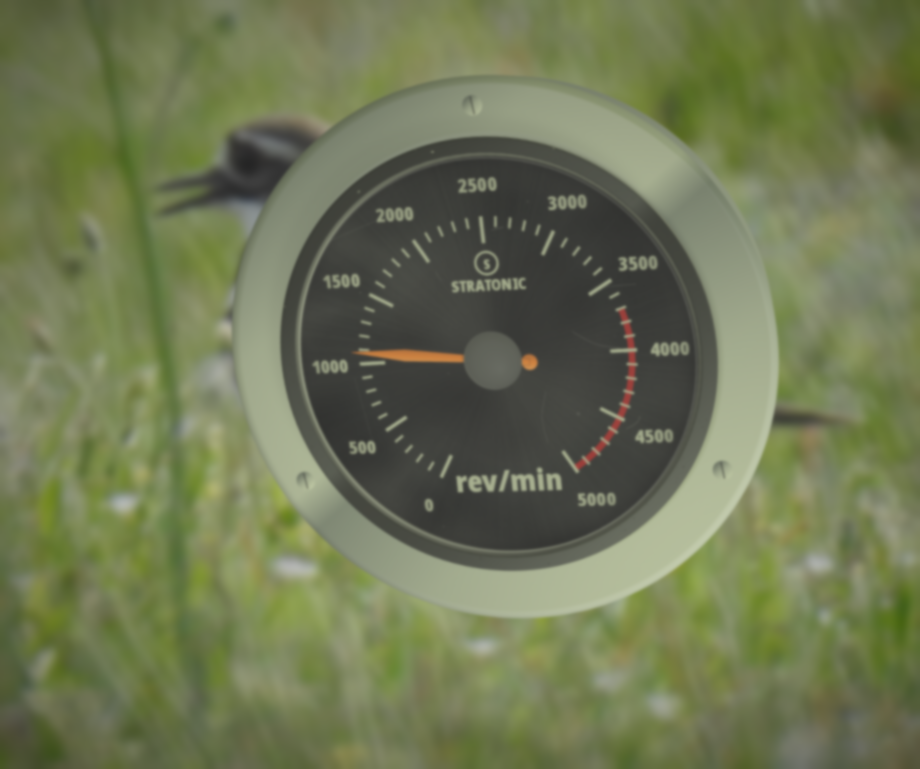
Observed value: 1100 rpm
